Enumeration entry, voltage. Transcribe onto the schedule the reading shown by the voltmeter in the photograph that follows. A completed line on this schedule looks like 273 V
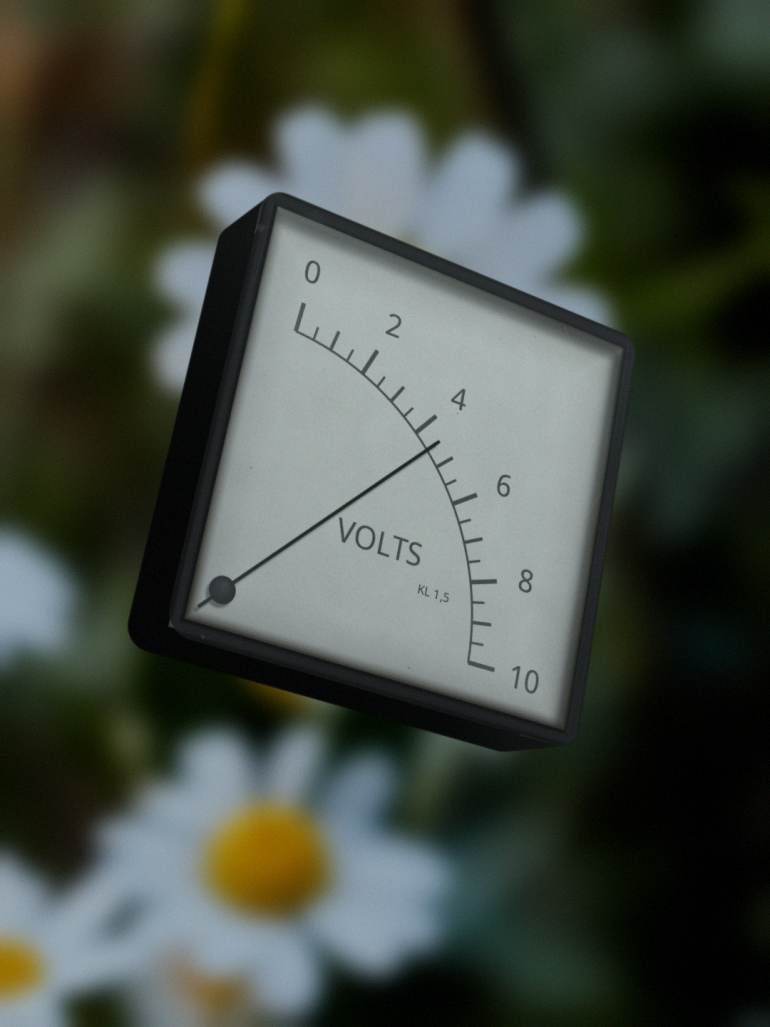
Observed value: 4.5 V
